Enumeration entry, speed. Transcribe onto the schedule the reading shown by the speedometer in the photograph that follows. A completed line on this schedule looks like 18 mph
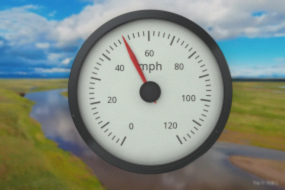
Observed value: 50 mph
